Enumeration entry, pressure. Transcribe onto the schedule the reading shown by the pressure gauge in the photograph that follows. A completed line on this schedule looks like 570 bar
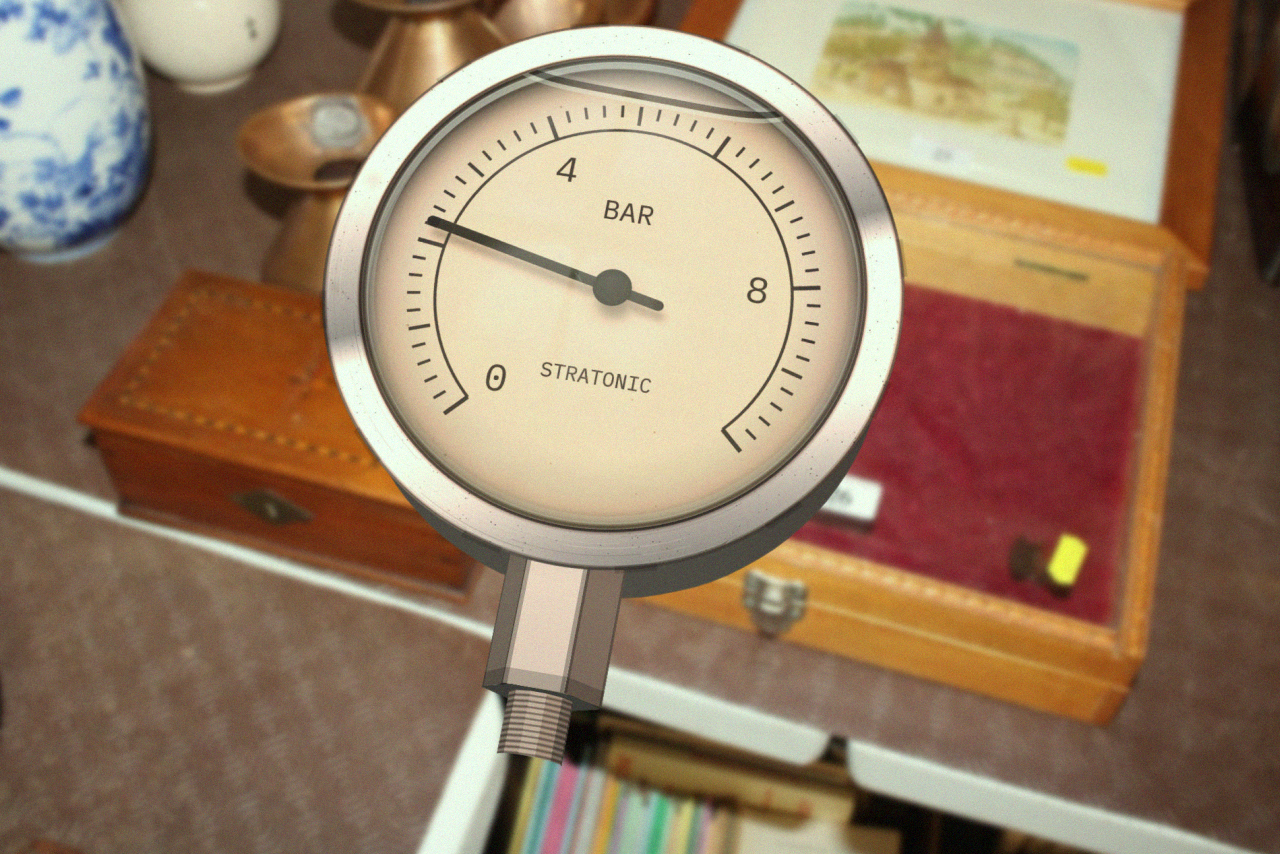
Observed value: 2.2 bar
